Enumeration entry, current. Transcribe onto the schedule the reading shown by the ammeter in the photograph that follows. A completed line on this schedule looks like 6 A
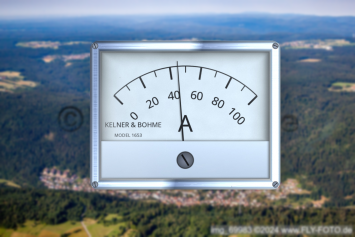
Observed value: 45 A
